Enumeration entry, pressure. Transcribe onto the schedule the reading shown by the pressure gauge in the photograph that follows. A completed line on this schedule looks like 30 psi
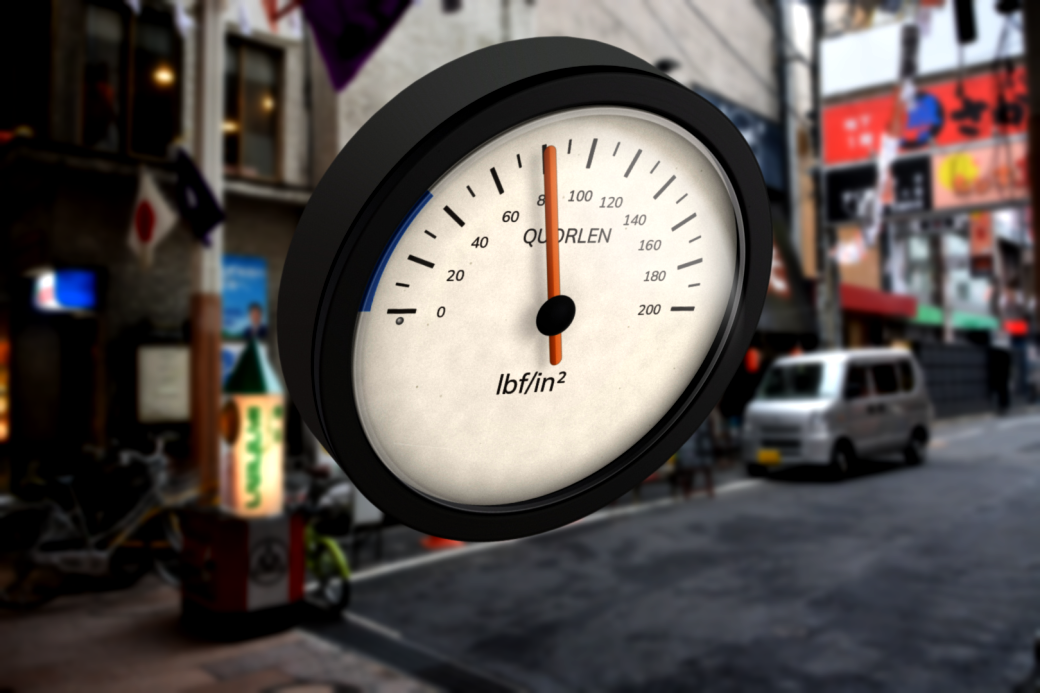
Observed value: 80 psi
